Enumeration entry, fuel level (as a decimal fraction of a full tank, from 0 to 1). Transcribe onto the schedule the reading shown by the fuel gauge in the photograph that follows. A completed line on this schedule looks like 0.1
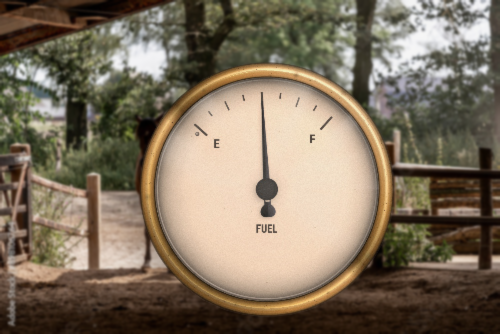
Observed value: 0.5
